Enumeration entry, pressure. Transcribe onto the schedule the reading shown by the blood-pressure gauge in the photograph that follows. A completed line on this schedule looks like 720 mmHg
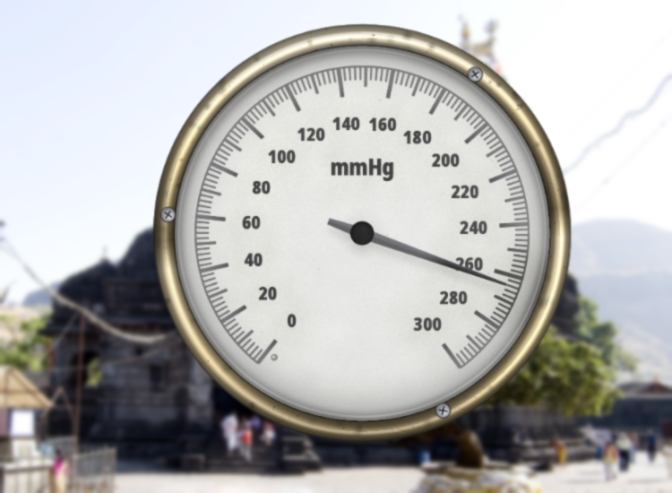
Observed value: 264 mmHg
